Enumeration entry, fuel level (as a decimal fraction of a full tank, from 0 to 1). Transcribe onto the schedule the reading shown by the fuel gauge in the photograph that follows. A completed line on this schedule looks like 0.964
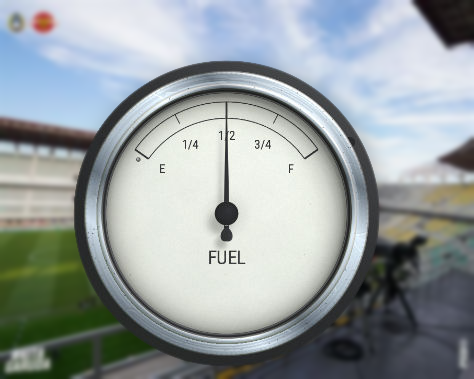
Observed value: 0.5
